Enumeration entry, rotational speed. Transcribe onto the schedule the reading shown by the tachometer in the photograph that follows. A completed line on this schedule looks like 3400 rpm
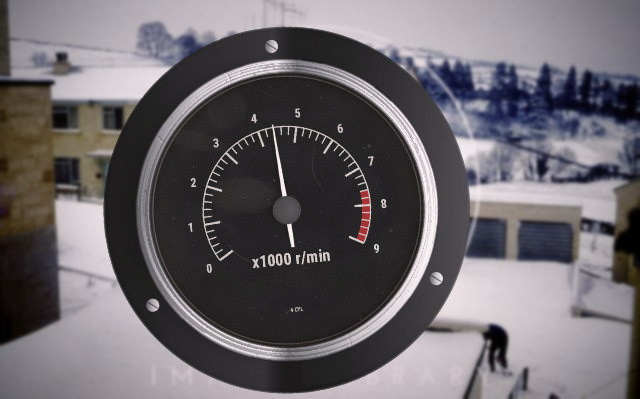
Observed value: 4400 rpm
